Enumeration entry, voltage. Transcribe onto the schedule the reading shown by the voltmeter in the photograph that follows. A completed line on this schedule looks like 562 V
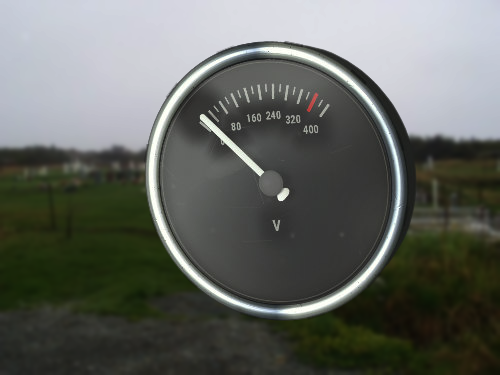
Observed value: 20 V
